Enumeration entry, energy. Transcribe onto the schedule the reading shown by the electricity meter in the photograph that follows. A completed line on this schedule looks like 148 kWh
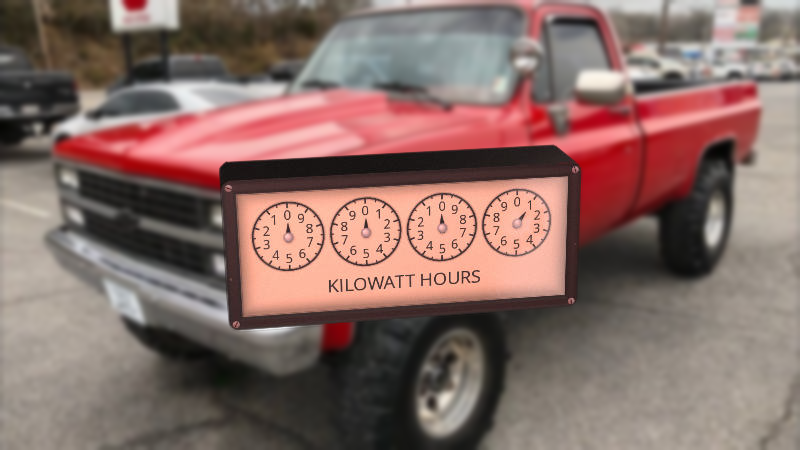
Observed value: 1 kWh
